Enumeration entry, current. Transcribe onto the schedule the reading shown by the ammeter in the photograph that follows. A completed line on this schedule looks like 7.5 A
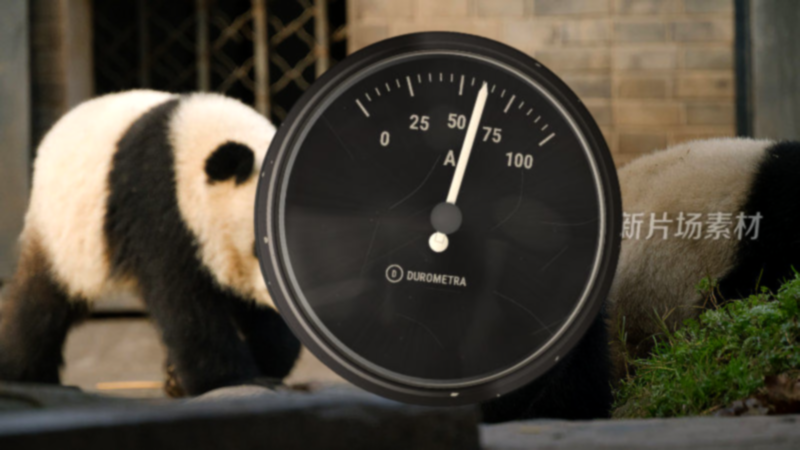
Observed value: 60 A
